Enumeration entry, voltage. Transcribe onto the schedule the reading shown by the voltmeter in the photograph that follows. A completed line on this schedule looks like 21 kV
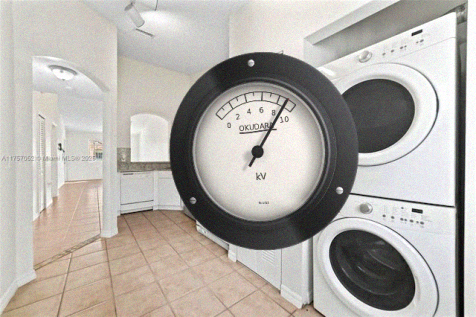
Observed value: 9 kV
